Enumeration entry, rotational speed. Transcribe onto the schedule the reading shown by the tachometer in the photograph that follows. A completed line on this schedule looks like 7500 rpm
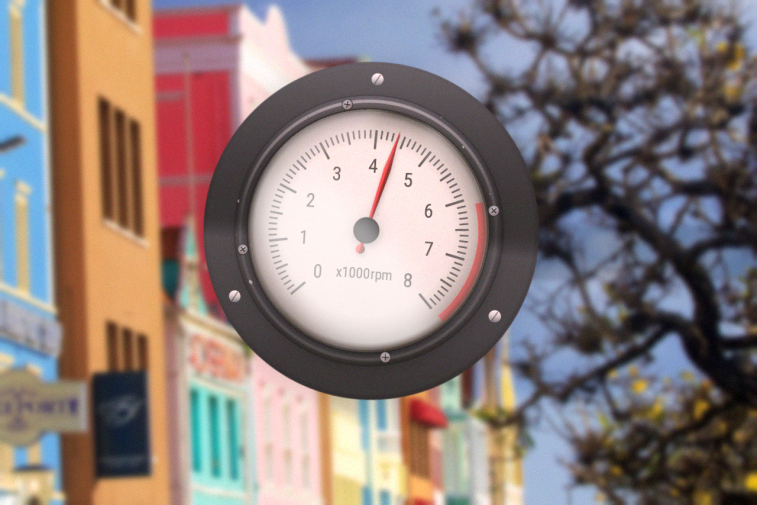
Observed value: 4400 rpm
